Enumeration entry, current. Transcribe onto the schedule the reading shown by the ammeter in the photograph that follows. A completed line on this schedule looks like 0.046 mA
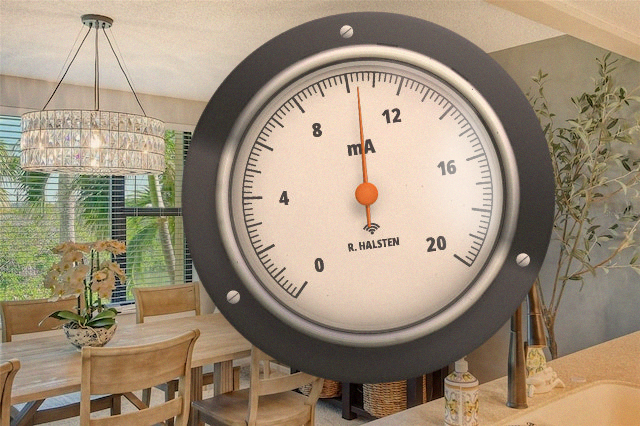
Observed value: 10.4 mA
